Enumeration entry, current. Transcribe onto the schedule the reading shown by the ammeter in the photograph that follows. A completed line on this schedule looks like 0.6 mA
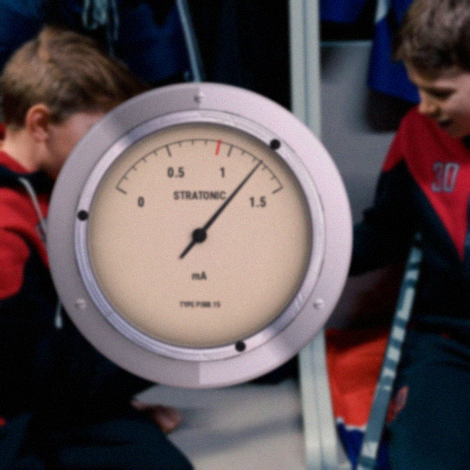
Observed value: 1.25 mA
